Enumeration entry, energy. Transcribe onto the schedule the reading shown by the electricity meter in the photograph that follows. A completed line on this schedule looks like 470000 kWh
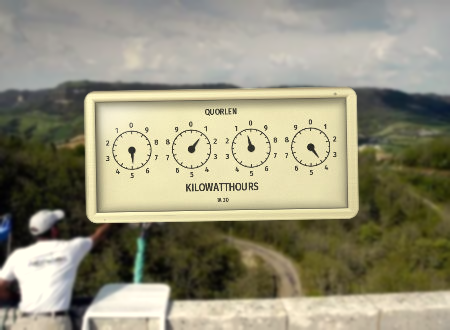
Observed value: 5104 kWh
